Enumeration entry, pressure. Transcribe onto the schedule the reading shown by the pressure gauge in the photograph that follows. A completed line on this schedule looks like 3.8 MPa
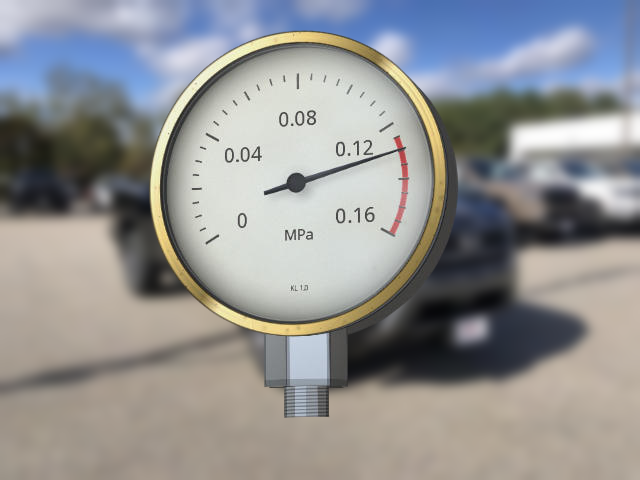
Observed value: 0.13 MPa
